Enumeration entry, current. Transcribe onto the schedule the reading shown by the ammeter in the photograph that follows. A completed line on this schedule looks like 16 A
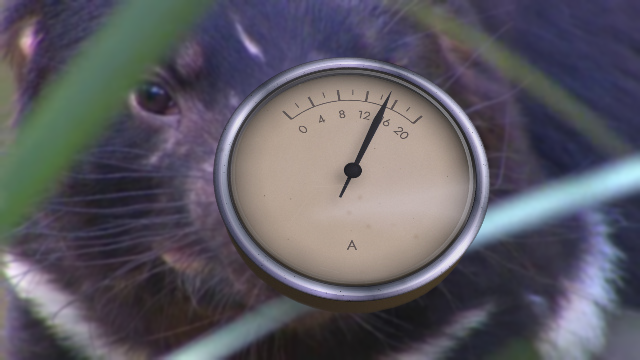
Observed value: 15 A
